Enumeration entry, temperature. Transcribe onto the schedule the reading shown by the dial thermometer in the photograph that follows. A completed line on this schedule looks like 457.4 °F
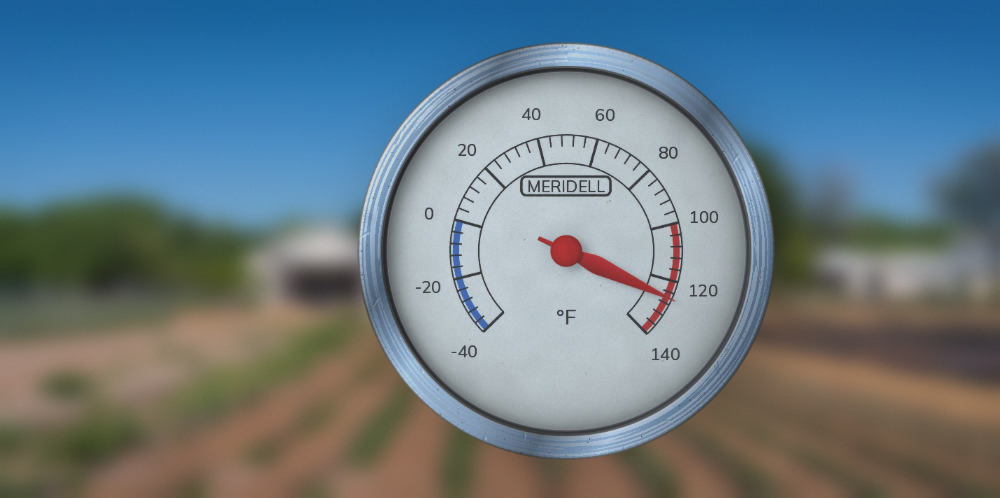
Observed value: 126 °F
